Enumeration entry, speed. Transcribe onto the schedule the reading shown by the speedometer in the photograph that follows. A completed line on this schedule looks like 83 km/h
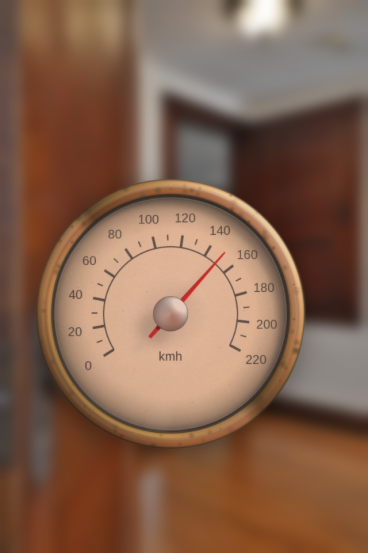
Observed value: 150 km/h
